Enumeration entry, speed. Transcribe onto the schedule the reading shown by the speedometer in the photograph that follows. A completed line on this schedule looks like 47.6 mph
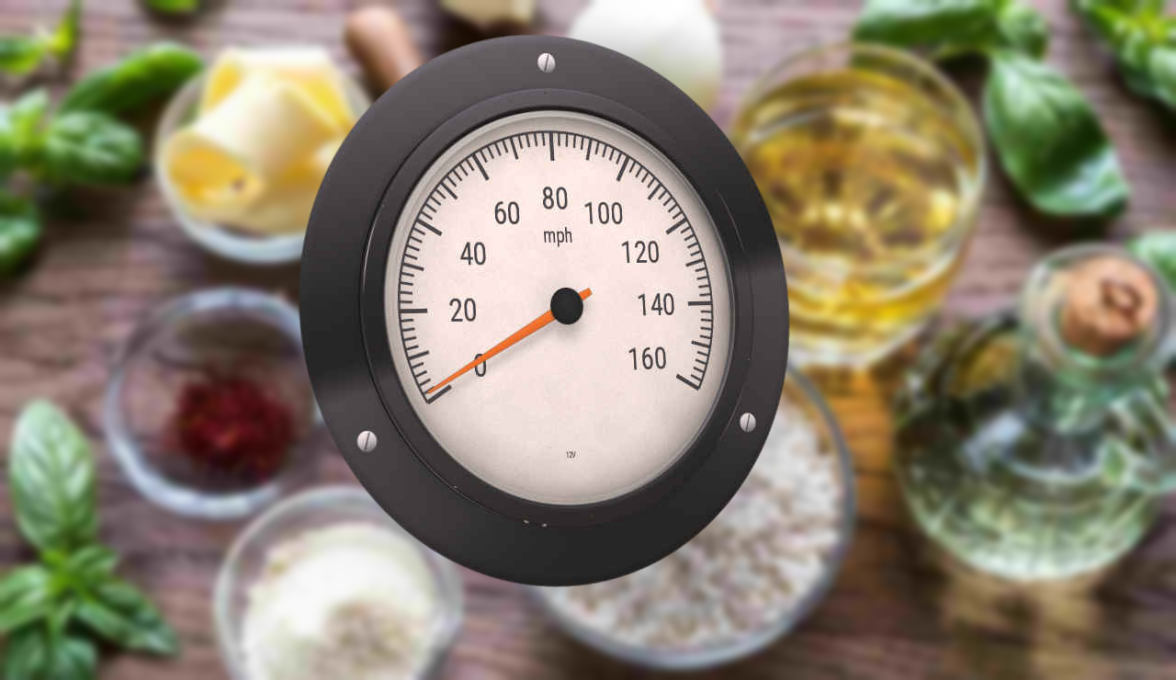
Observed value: 2 mph
